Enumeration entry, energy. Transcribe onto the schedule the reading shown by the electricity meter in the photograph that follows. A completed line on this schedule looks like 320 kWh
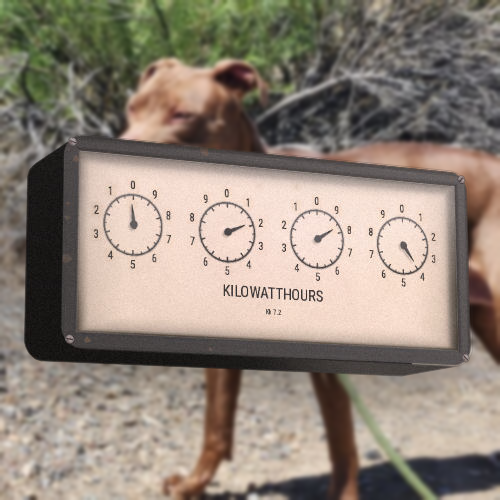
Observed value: 184 kWh
